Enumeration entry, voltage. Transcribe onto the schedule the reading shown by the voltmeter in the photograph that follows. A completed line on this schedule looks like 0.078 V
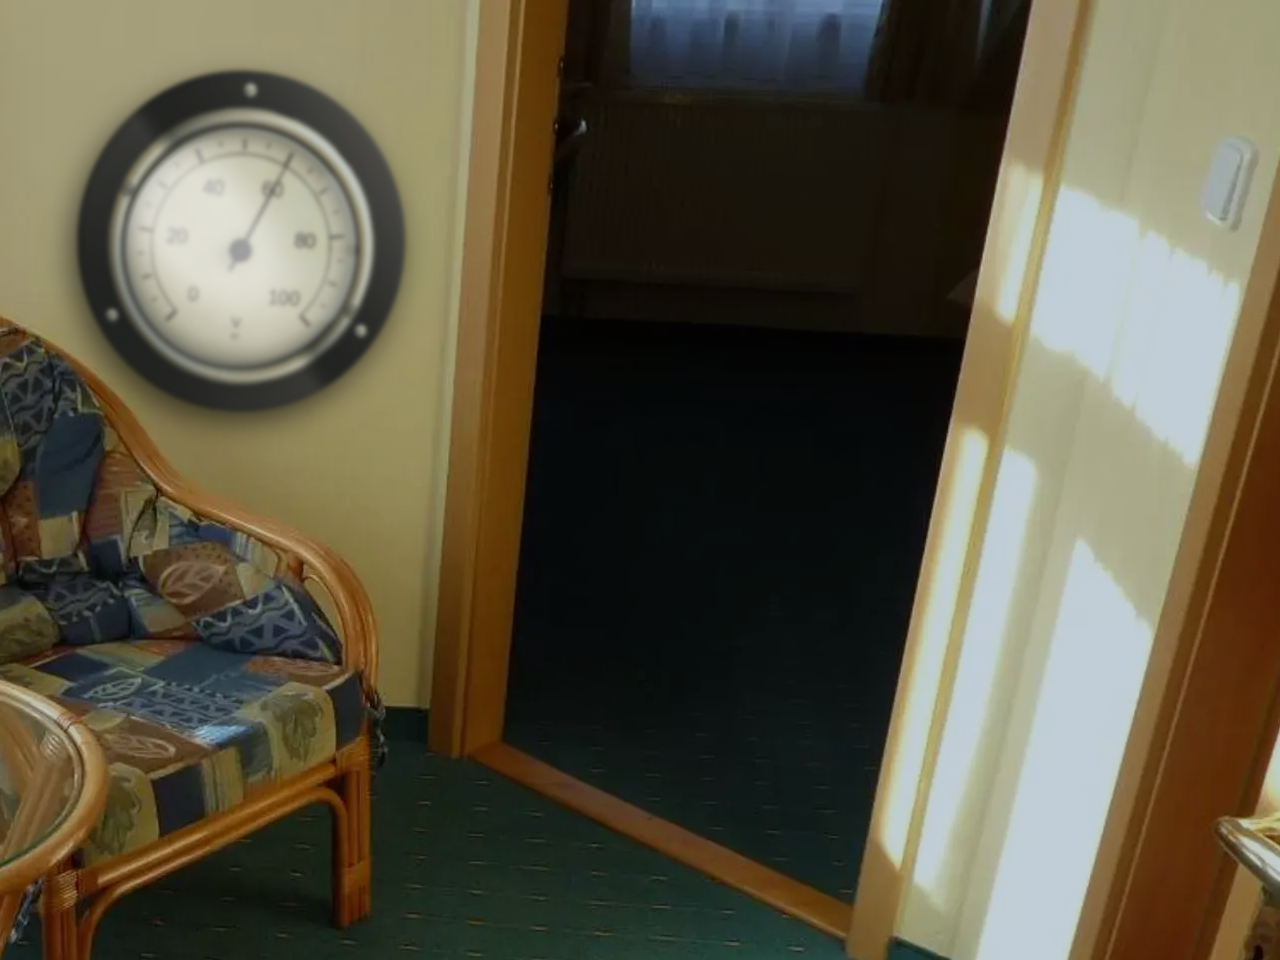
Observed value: 60 V
